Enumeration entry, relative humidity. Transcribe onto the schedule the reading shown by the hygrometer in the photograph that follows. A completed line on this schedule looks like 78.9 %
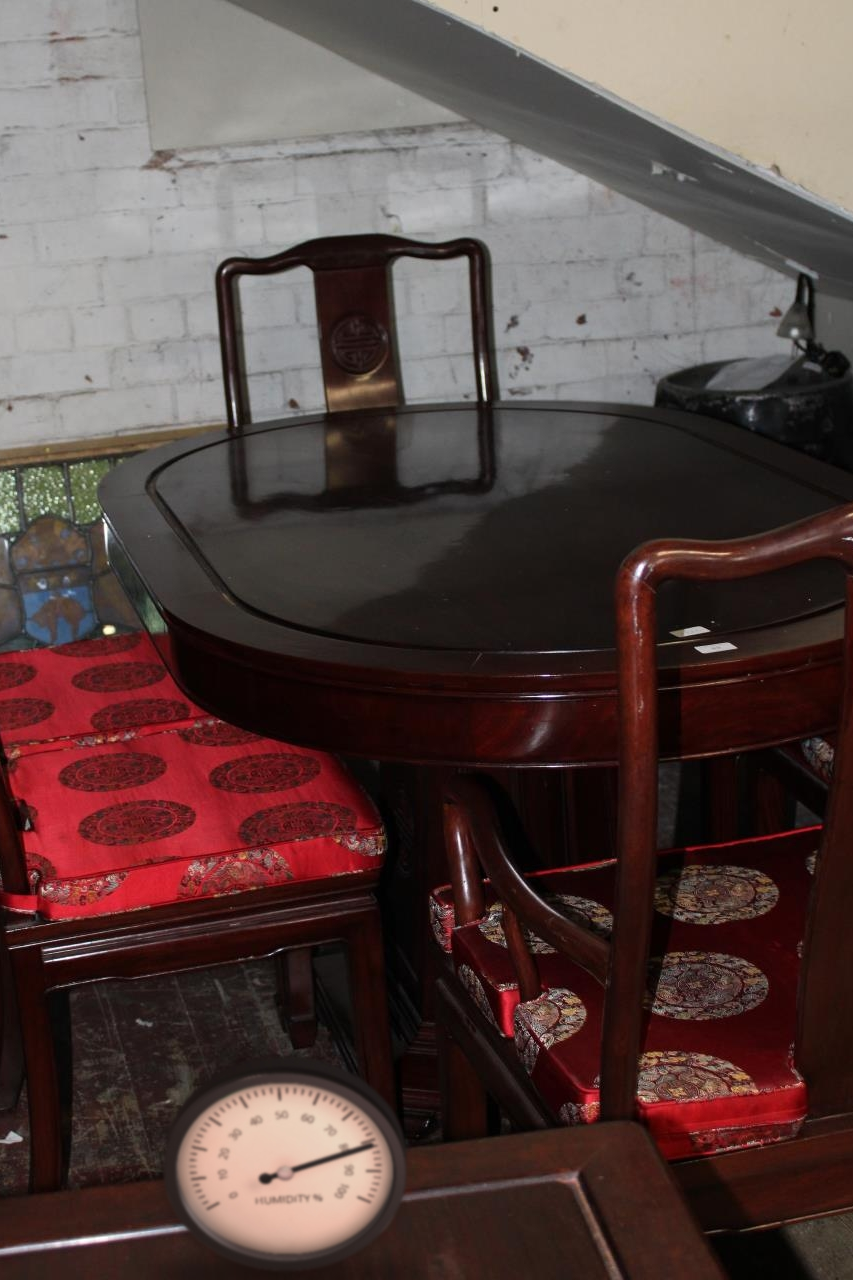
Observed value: 80 %
